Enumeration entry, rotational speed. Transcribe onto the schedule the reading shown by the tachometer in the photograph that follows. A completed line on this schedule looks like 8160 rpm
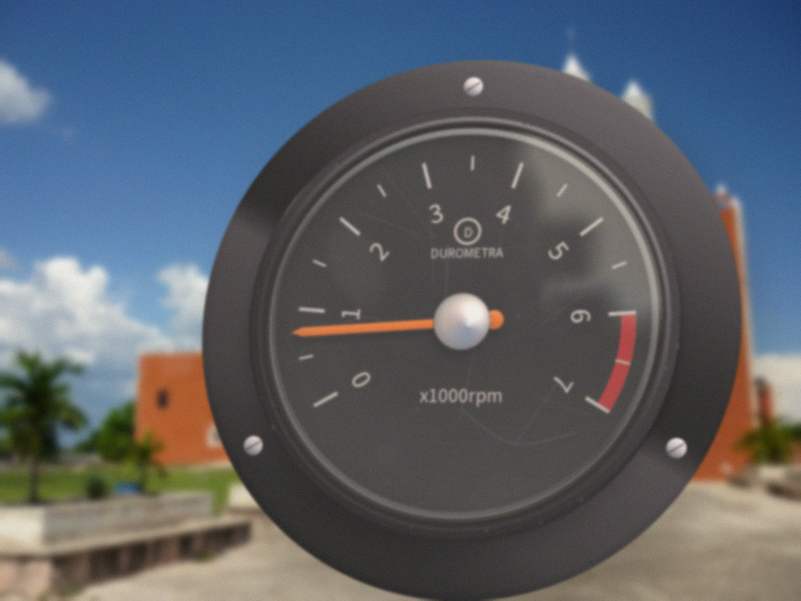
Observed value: 750 rpm
